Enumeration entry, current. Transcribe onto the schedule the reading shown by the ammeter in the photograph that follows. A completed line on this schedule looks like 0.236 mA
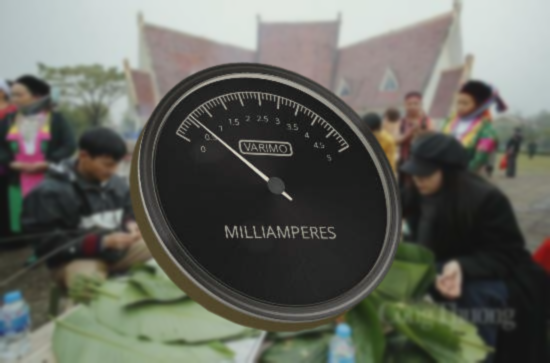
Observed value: 0.5 mA
